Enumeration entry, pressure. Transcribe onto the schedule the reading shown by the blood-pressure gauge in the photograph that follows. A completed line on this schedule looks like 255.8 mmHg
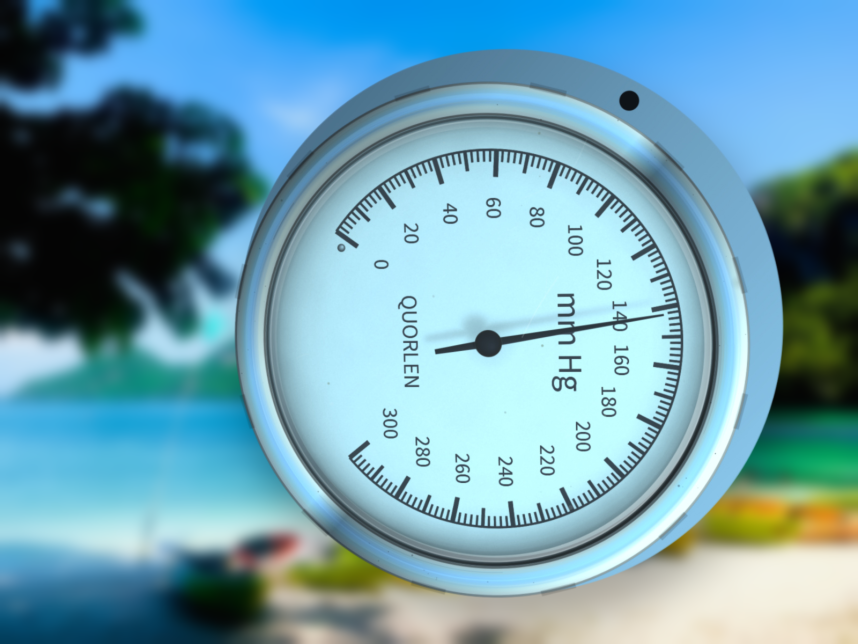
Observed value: 142 mmHg
